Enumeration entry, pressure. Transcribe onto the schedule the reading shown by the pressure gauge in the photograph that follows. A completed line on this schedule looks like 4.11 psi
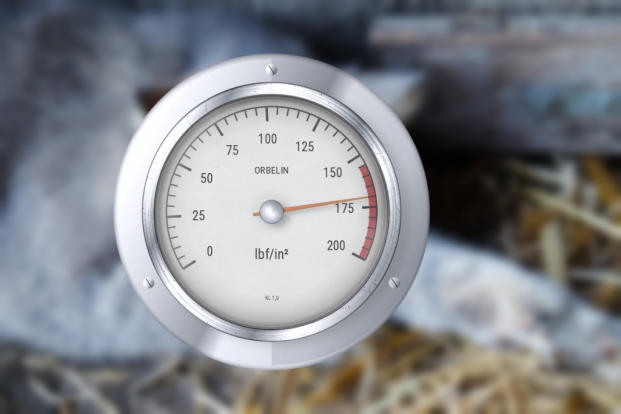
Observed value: 170 psi
